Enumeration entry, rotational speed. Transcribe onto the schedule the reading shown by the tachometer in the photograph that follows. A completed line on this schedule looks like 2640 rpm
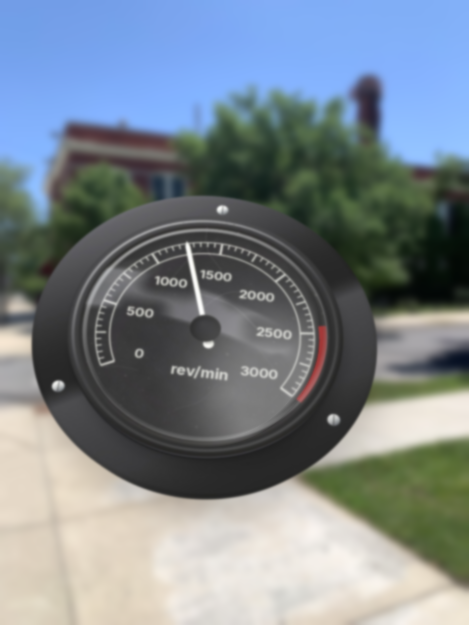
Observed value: 1250 rpm
